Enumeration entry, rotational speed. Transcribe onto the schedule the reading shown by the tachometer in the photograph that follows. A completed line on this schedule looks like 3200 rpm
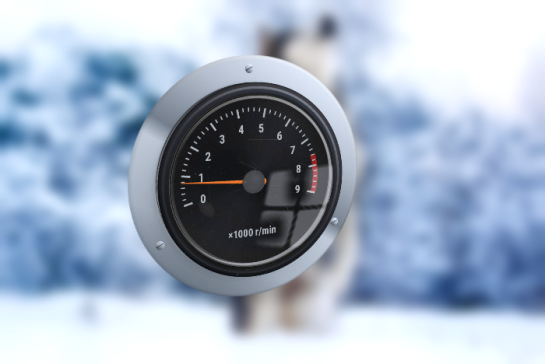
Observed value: 800 rpm
